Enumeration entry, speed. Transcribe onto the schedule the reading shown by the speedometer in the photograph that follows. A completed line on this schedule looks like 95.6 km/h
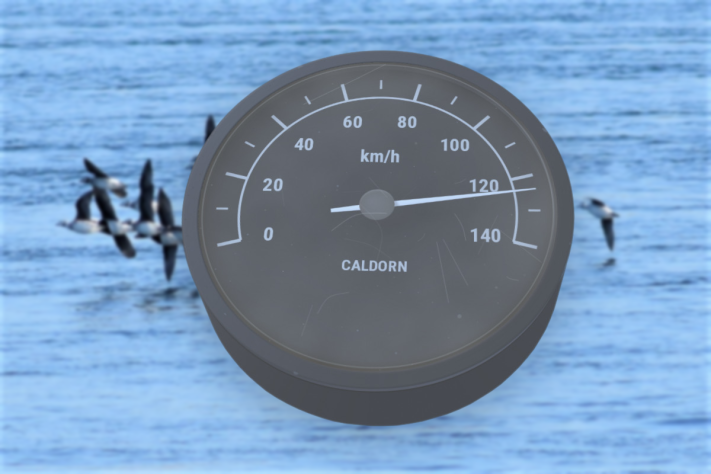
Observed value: 125 km/h
